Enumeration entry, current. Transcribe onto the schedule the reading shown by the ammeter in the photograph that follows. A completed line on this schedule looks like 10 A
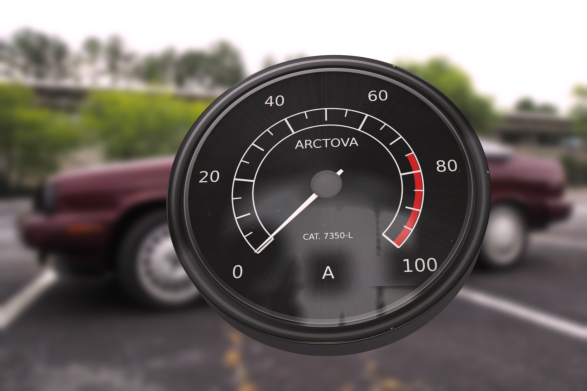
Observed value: 0 A
